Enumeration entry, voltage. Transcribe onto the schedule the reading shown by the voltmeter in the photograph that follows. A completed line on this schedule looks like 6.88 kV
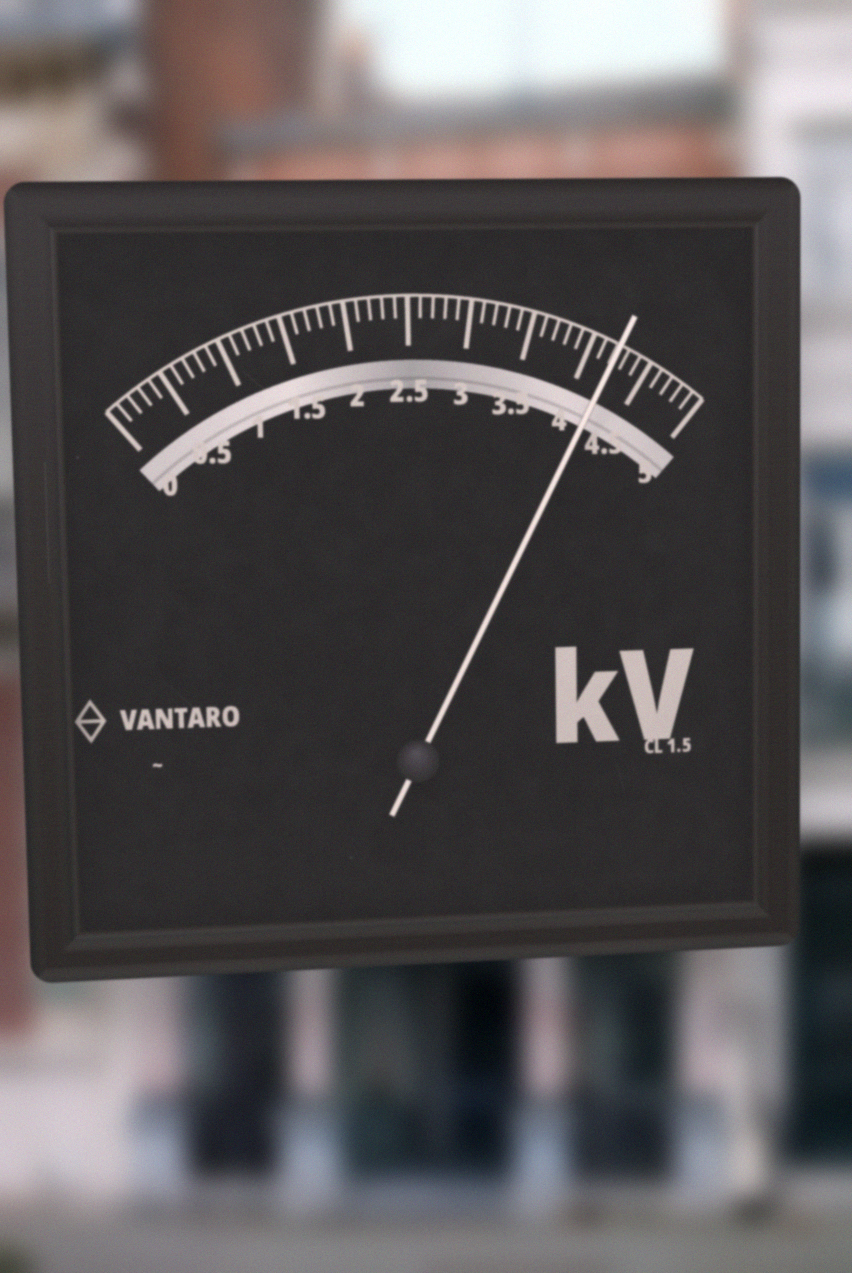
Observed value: 4.2 kV
